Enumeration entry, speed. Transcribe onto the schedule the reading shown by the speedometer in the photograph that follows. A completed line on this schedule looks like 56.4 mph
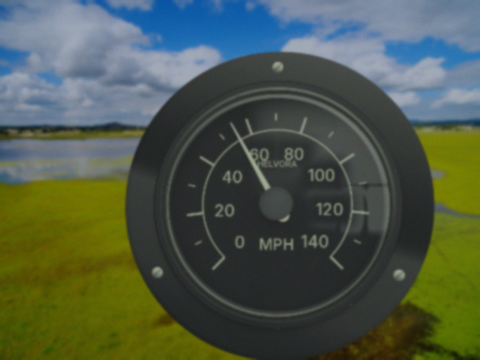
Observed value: 55 mph
